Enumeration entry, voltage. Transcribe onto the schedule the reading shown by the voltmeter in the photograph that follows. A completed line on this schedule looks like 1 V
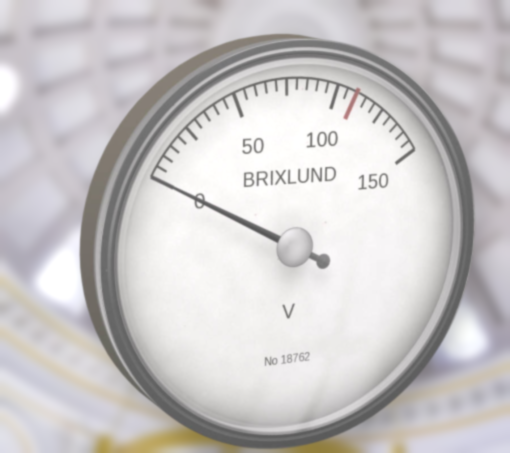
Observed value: 0 V
